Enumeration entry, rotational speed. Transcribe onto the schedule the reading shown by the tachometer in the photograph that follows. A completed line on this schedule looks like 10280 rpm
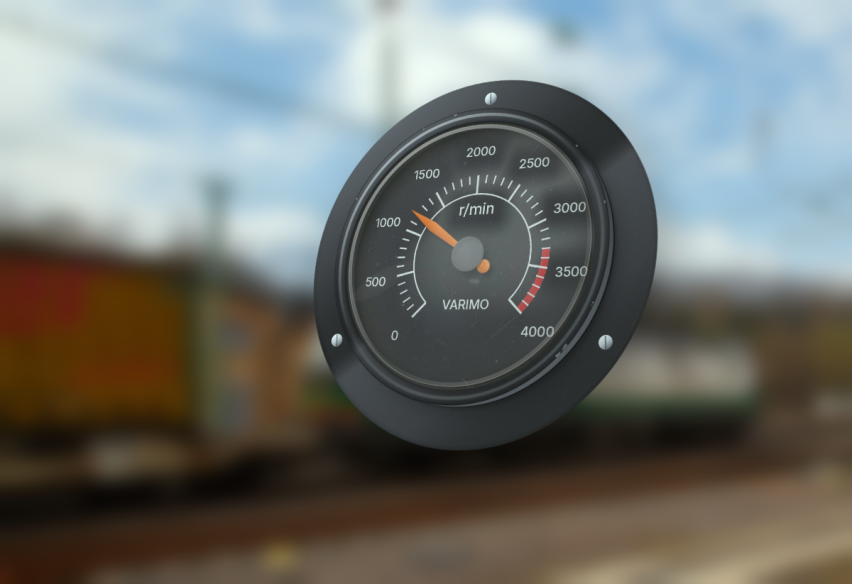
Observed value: 1200 rpm
